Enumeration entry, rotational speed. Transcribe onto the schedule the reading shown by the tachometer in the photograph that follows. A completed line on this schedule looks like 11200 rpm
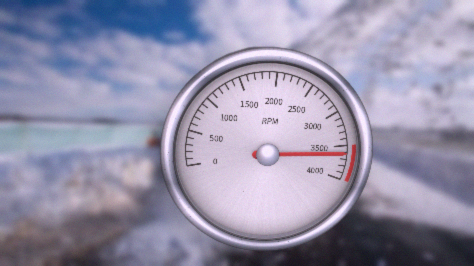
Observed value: 3600 rpm
